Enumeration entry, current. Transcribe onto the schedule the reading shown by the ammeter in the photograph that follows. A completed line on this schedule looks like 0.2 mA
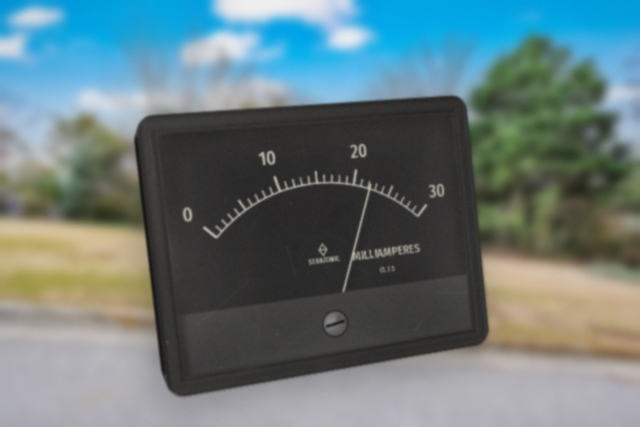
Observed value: 22 mA
